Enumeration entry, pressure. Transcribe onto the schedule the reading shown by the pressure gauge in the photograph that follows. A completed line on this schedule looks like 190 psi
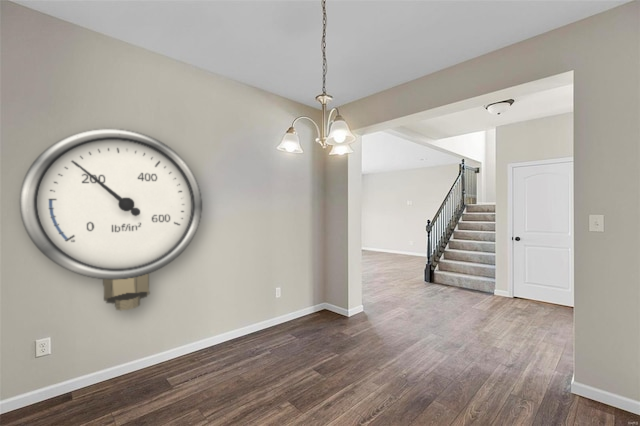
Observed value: 200 psi
